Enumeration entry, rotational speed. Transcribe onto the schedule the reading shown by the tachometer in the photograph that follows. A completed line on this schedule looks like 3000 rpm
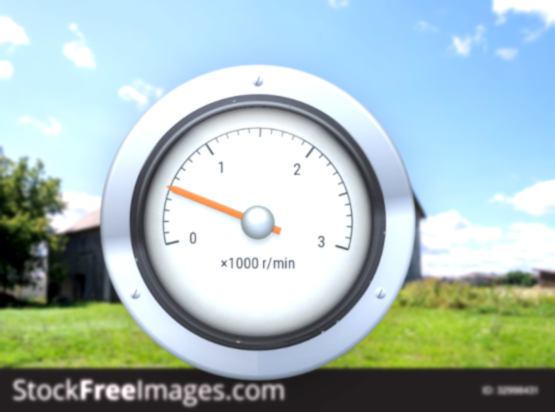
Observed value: 500 rpm
